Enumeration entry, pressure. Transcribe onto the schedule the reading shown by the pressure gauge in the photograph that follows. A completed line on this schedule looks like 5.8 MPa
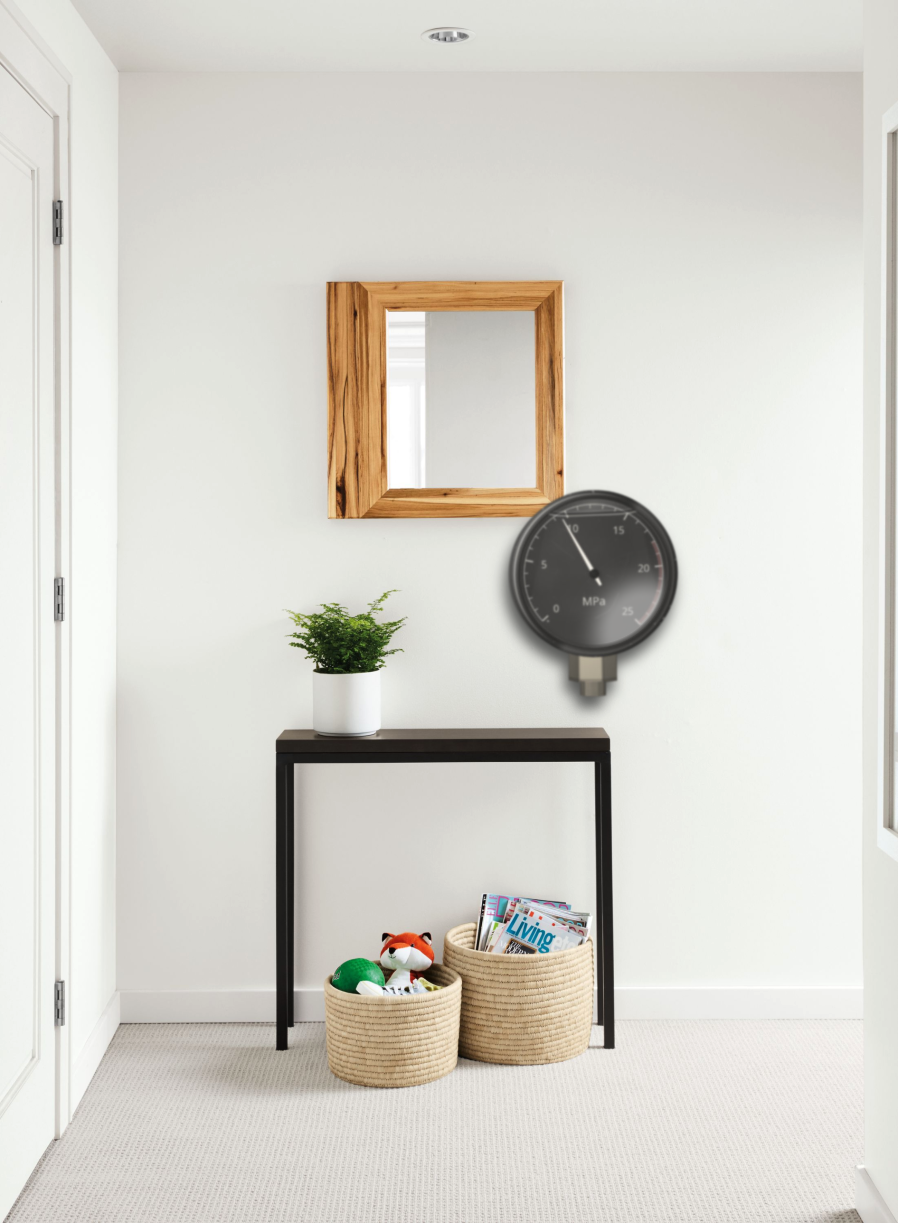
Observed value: 9.5 MPa
